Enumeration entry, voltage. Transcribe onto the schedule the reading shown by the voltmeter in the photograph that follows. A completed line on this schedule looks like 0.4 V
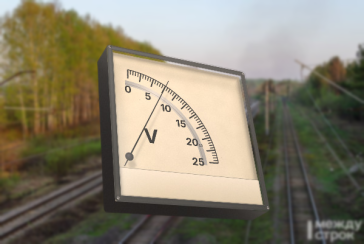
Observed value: 7.5 V
